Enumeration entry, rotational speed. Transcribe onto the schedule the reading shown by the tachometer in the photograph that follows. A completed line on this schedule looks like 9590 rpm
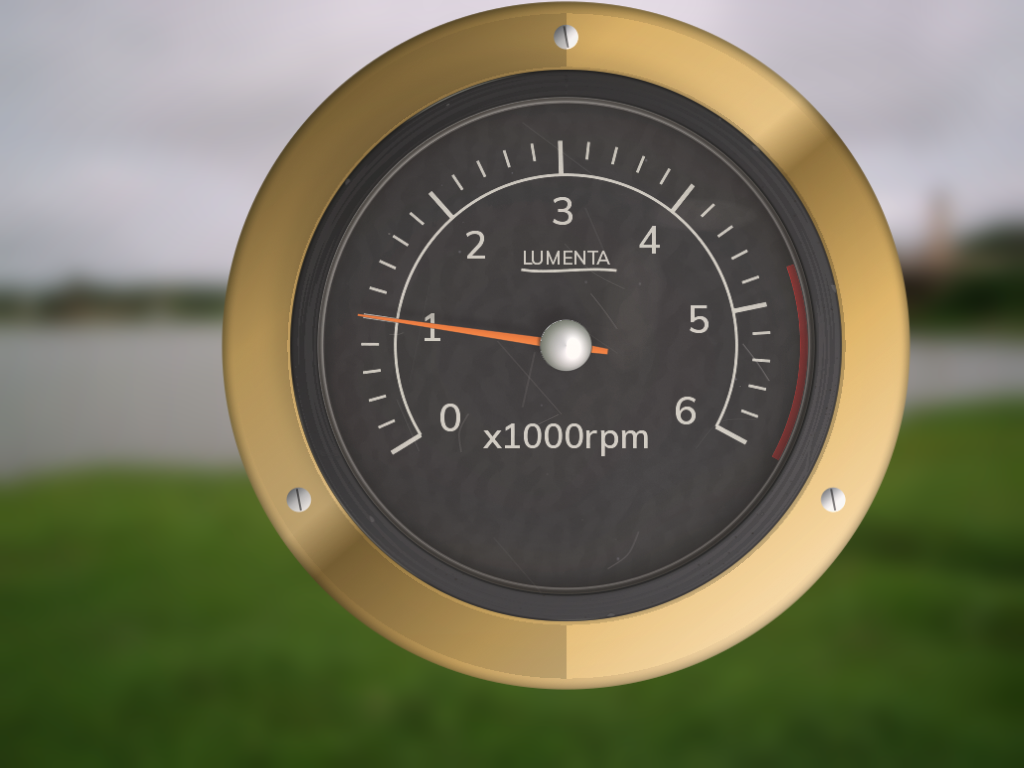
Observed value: 1000 rpm
